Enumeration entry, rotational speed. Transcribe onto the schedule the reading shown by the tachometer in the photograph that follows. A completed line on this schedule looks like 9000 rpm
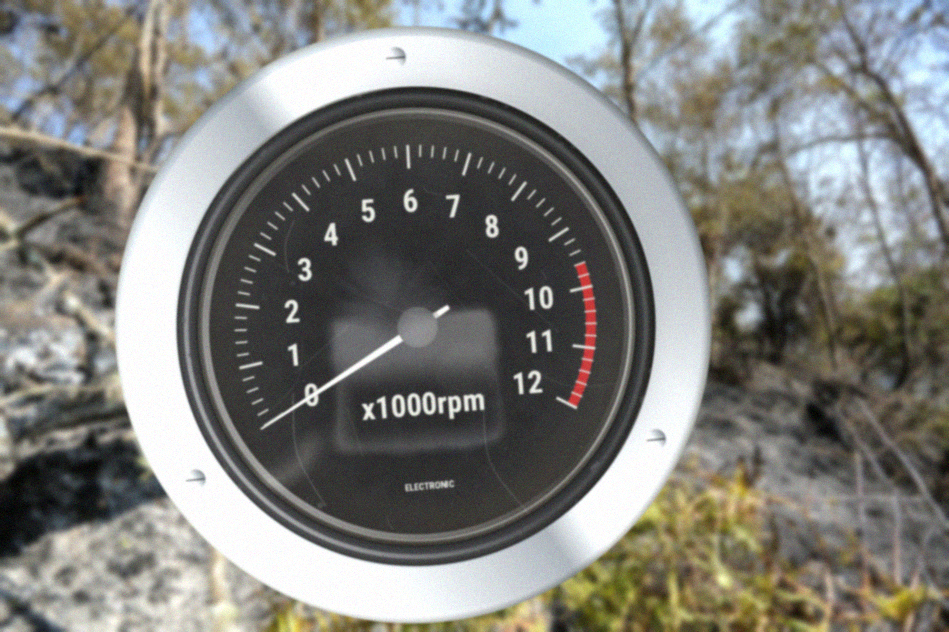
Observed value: 0 rpm
